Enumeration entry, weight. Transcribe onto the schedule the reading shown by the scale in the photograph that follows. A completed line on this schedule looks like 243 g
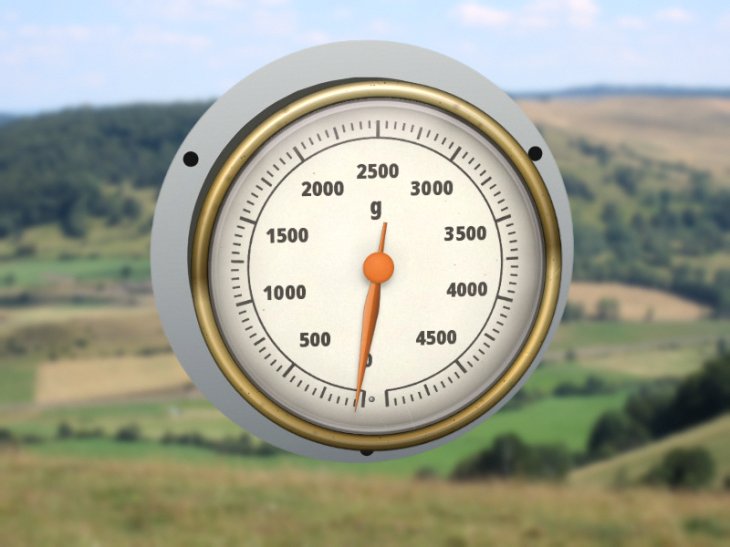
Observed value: 50 g
